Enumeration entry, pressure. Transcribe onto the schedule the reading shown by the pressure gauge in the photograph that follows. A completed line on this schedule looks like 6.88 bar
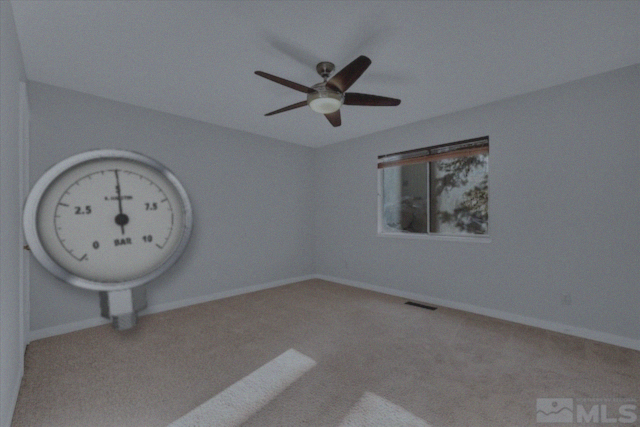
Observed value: 5 bar
